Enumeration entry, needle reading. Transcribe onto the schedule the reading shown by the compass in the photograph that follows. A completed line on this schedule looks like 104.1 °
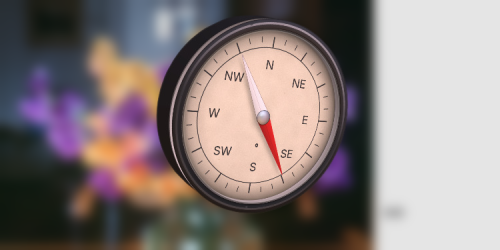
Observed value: 150 °
